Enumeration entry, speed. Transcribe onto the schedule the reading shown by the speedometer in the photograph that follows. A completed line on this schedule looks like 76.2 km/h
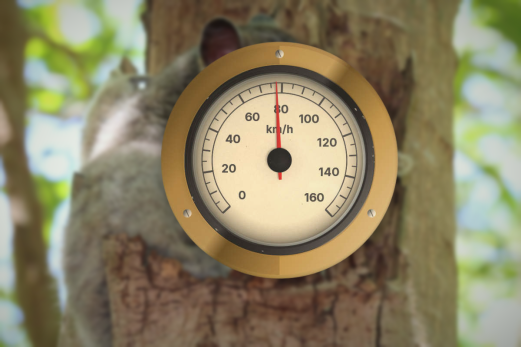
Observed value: 77.5 km/h
